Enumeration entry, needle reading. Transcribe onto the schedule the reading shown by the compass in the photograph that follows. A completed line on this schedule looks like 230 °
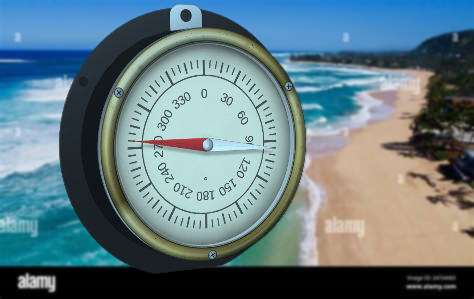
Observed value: 275 °
